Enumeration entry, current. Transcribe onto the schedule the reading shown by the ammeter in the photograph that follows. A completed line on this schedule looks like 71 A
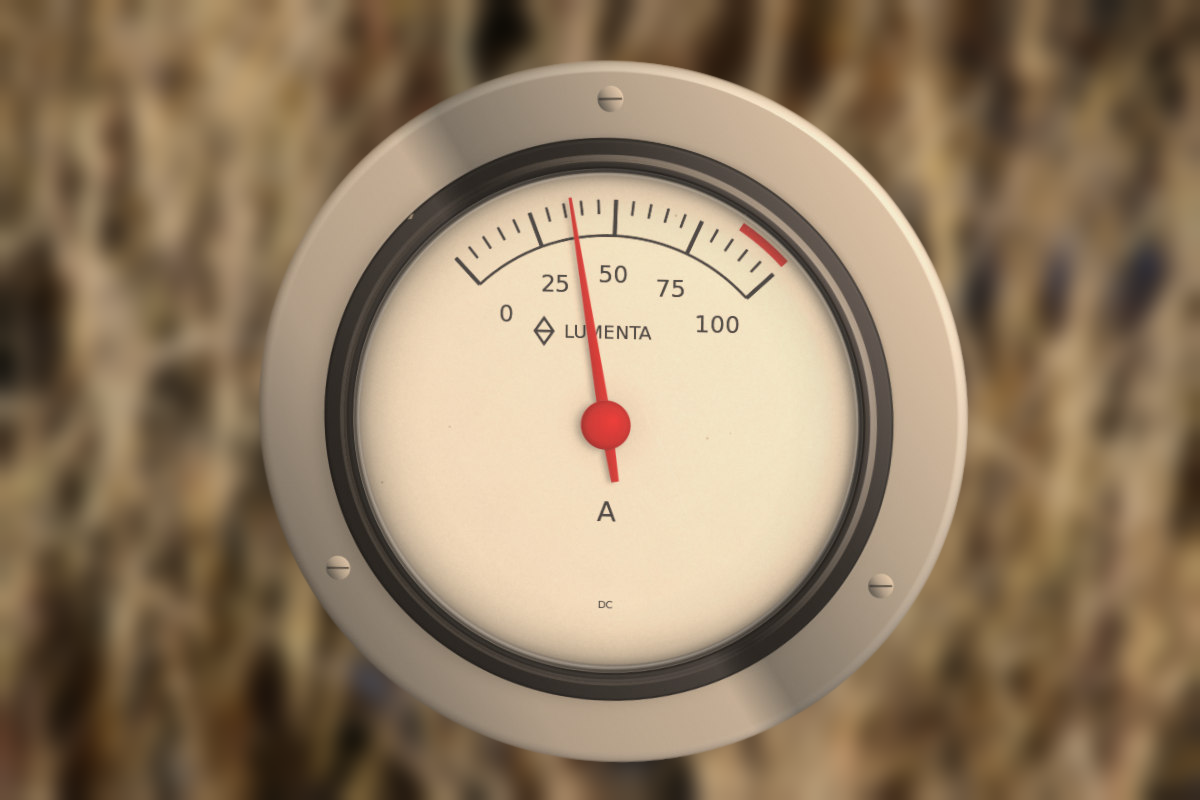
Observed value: 37.5 A
